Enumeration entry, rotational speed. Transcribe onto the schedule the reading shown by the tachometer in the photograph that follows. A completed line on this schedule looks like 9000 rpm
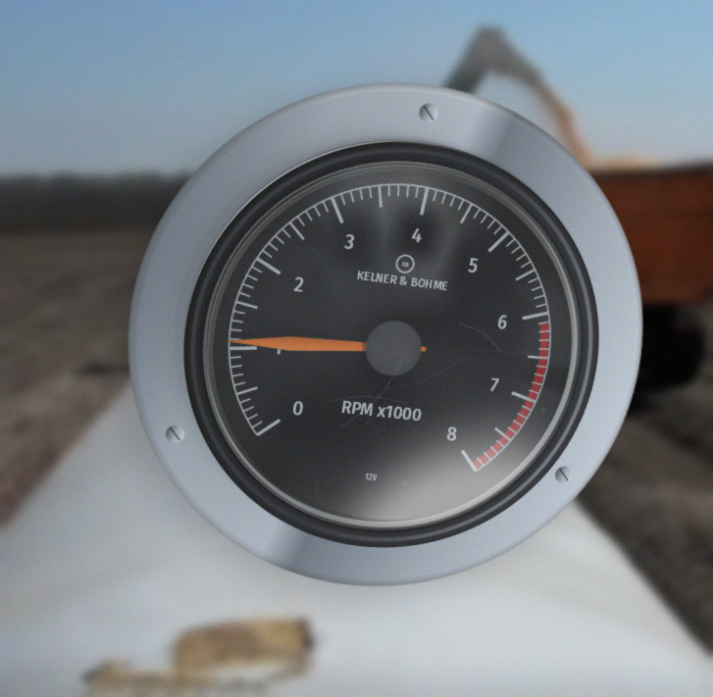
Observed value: 1100 rpm
